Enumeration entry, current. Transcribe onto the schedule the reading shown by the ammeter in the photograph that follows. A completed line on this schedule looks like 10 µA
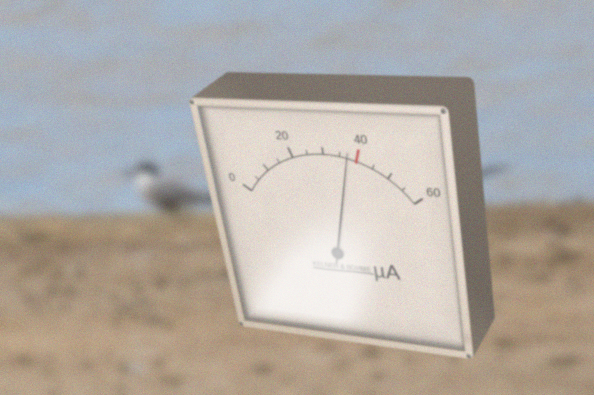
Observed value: 37.5 µA
